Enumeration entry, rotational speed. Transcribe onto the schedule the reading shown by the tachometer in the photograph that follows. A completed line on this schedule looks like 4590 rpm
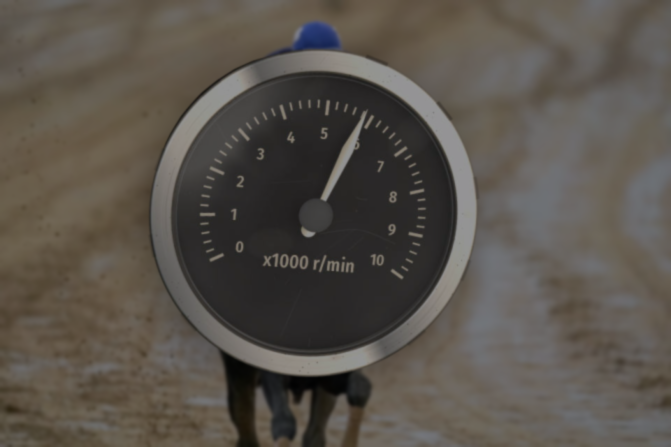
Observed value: 5800 rpm
